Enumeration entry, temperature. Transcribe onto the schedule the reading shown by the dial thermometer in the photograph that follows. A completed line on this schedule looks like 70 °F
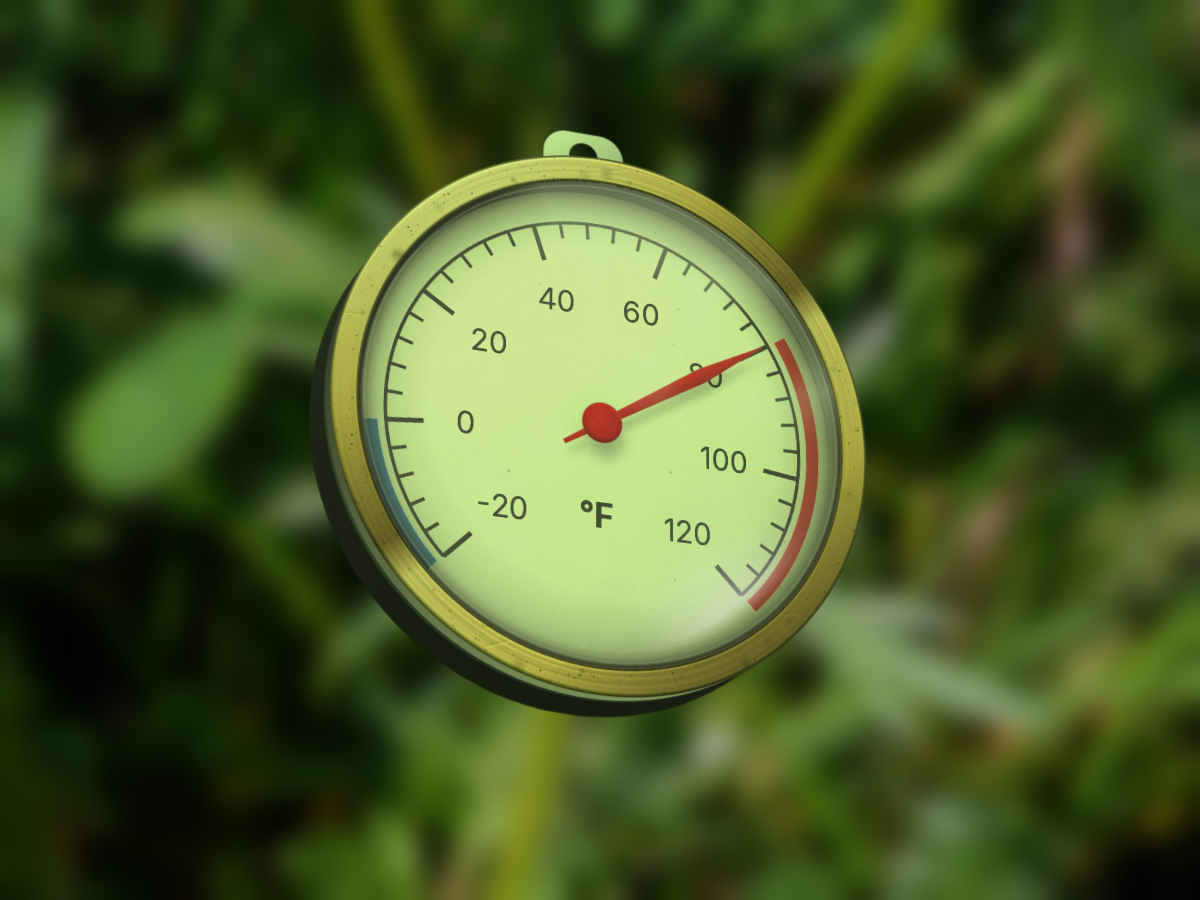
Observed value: 80 °F
